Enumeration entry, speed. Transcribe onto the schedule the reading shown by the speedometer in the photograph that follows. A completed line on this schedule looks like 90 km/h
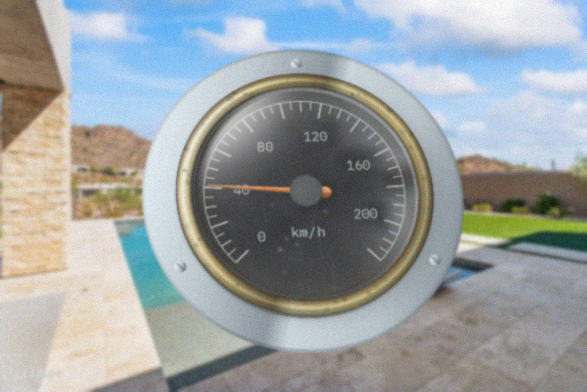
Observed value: 40 km/h
